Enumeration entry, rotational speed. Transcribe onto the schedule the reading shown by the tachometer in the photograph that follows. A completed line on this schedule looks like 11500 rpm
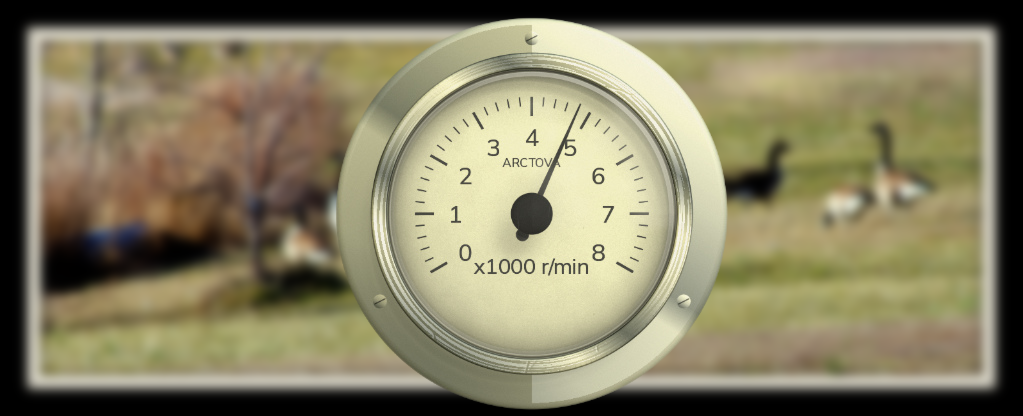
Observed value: 4800 rpm
